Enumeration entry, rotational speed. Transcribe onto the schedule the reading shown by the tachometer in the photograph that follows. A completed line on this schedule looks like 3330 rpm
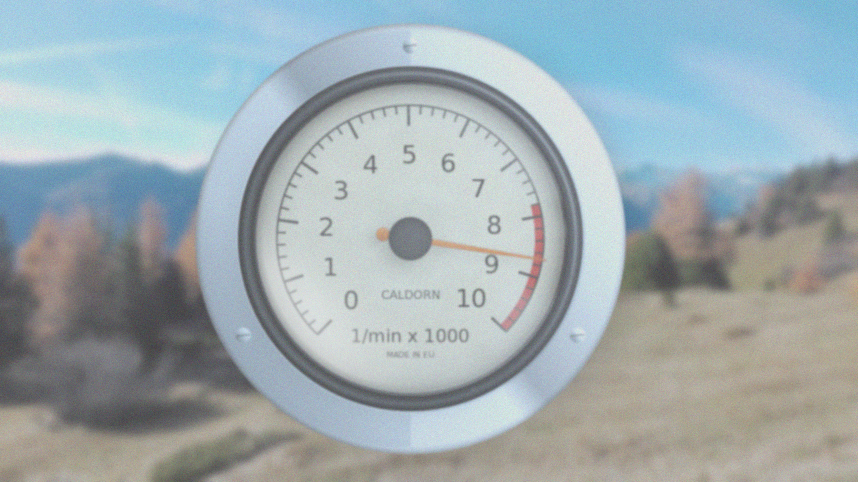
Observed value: 8700 rpm
